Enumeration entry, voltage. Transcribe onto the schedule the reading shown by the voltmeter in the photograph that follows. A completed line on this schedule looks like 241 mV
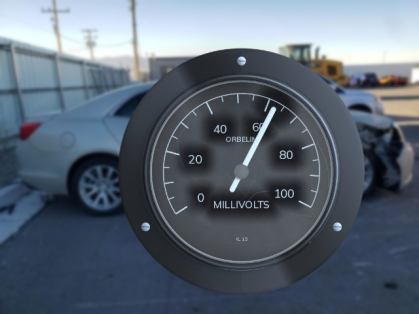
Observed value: 62.5 mV
